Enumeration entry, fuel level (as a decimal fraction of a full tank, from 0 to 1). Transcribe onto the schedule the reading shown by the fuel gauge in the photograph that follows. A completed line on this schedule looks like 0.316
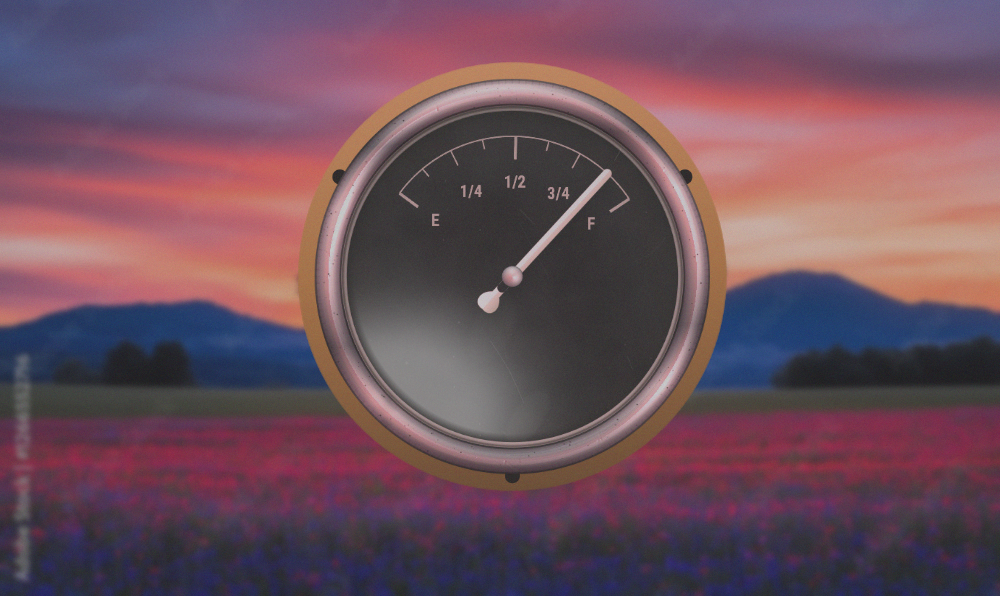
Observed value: 0.875
